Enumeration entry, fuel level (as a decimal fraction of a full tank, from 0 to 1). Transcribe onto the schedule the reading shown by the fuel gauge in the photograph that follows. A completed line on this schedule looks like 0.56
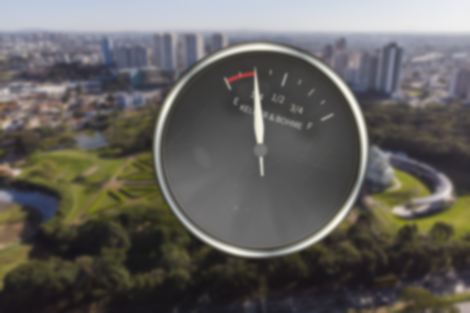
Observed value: 0.25
